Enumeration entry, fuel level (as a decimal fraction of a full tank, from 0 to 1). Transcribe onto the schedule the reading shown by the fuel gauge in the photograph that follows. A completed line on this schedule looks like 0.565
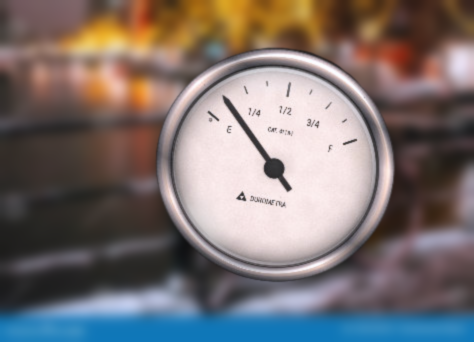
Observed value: 0.125
